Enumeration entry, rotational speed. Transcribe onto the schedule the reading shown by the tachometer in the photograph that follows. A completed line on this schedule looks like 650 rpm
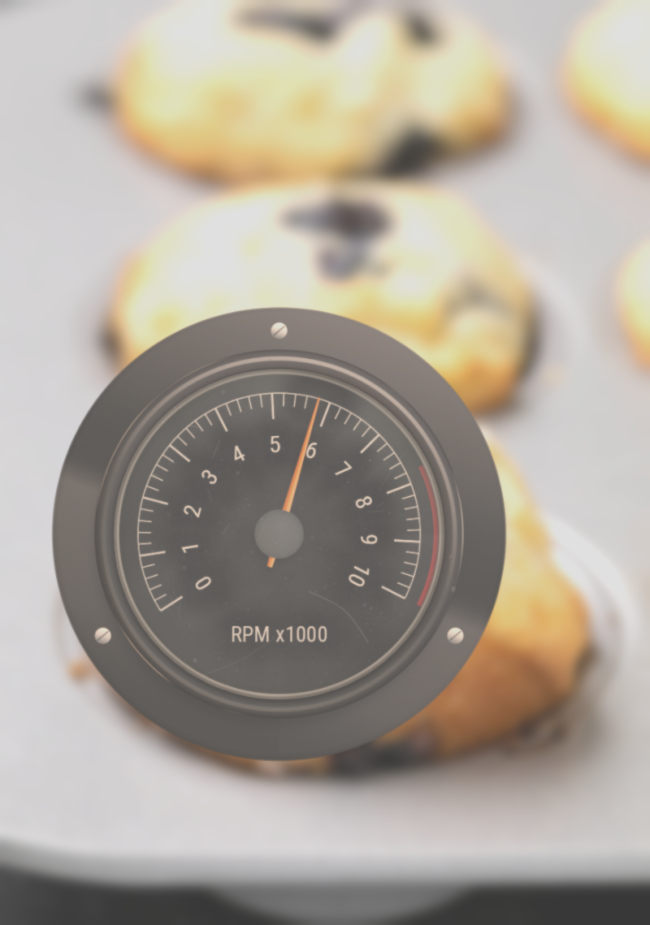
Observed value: 5800 rpm
